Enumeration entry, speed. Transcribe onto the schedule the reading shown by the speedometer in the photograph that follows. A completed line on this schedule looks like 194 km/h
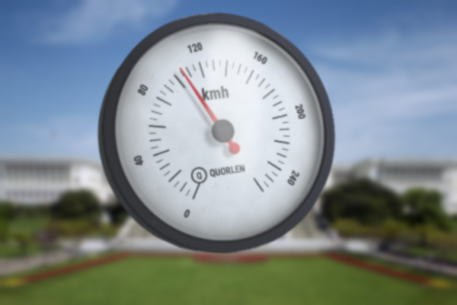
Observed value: 105 km/h
